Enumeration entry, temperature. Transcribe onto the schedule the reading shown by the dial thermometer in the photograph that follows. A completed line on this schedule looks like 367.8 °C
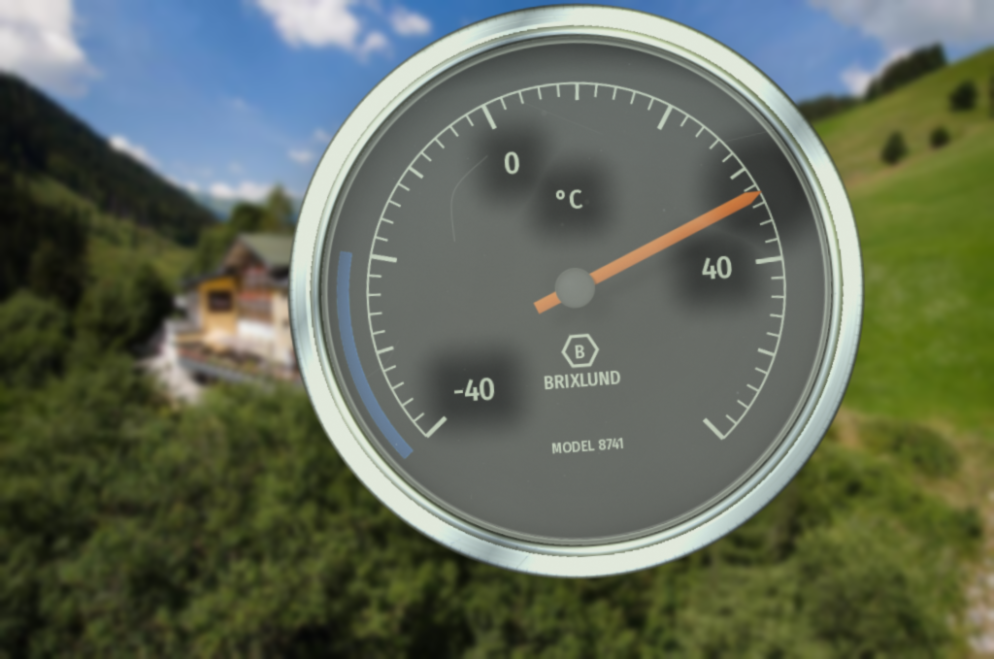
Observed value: 33 °C
